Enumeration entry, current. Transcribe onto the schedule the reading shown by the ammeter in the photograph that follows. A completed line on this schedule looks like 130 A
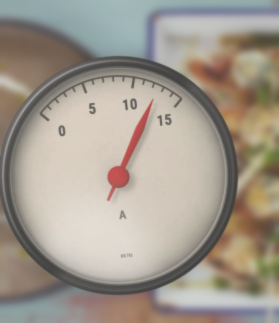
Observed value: 12.5 A
